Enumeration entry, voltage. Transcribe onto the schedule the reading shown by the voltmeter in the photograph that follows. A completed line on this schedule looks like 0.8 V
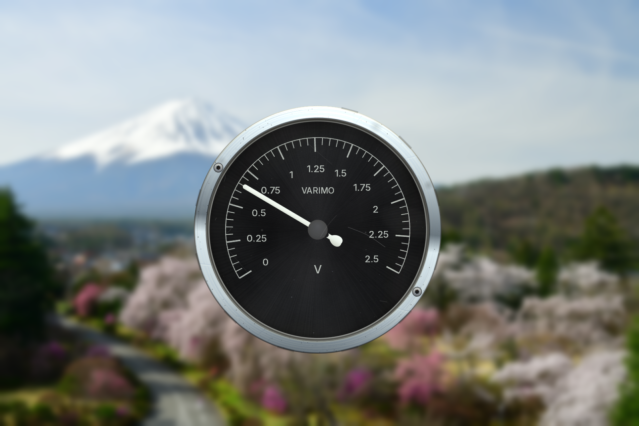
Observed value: 0.65 V
